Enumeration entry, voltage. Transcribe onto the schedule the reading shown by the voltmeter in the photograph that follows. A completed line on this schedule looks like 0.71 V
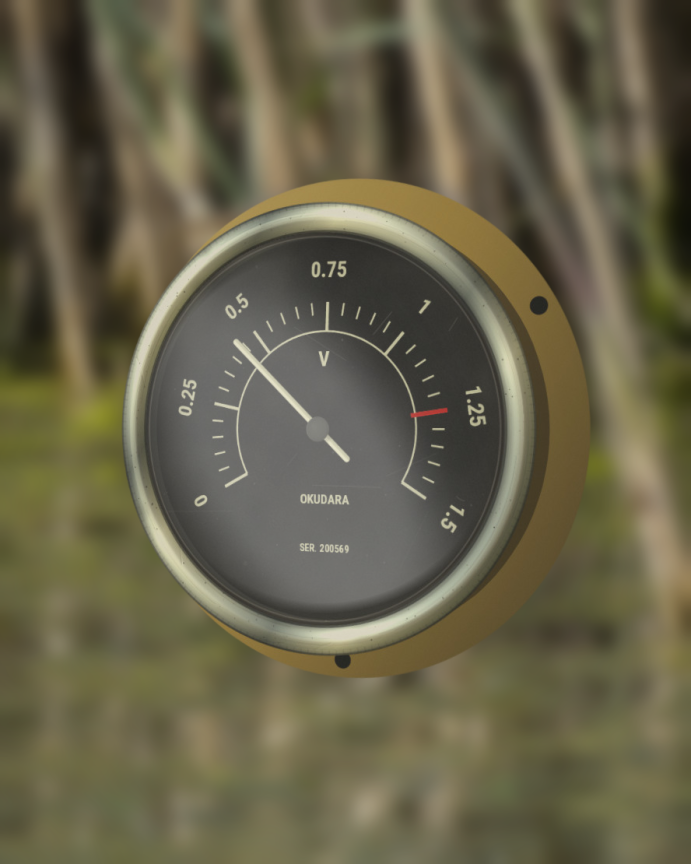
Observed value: 0.45 V
